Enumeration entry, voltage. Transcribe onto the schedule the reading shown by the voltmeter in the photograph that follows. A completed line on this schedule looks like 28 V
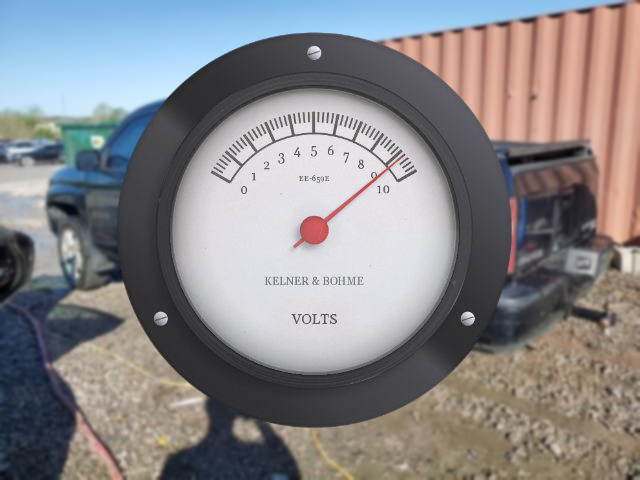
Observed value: 9.2 V
